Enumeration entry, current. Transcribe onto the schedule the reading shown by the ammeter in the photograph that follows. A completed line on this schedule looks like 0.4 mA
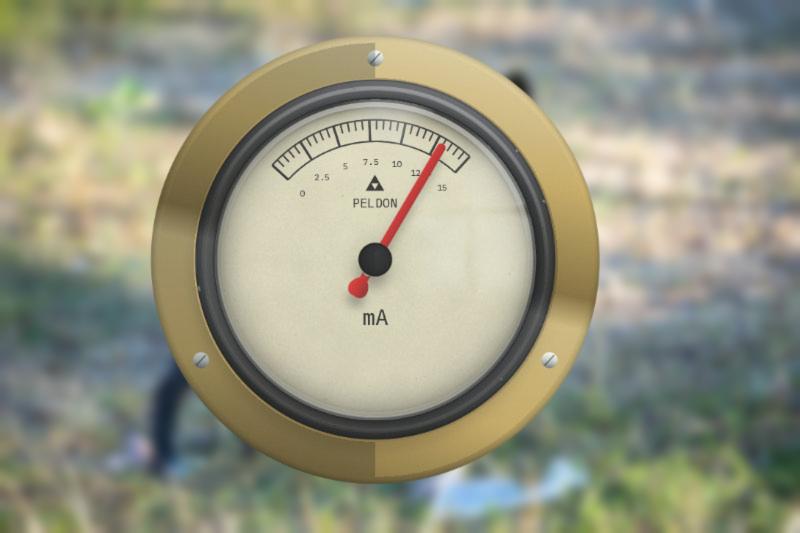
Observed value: 13 mA
